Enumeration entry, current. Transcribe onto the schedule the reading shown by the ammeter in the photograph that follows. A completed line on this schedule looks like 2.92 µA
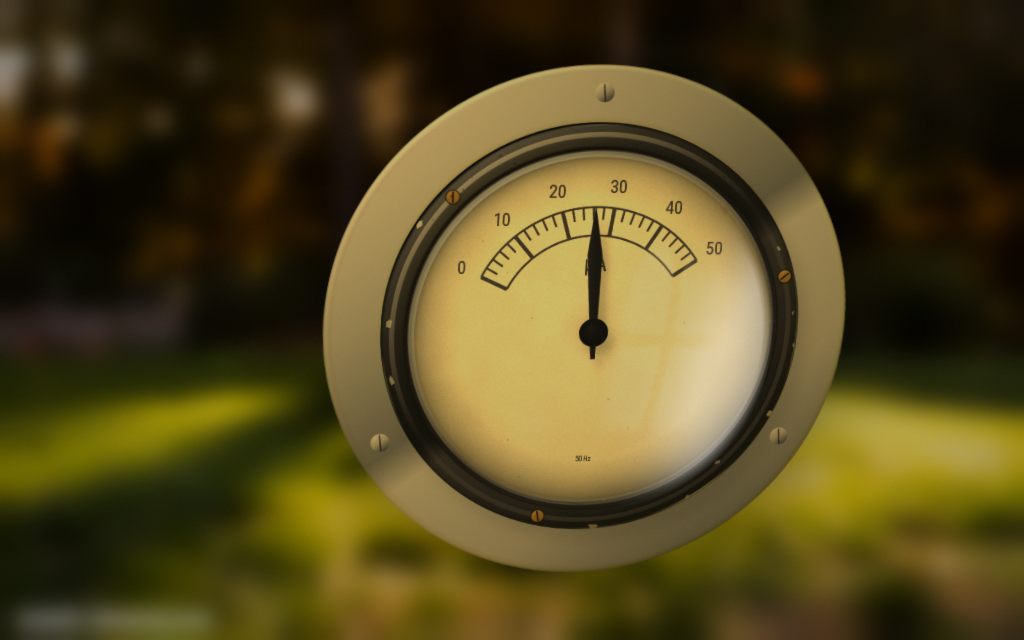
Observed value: 26 µA
